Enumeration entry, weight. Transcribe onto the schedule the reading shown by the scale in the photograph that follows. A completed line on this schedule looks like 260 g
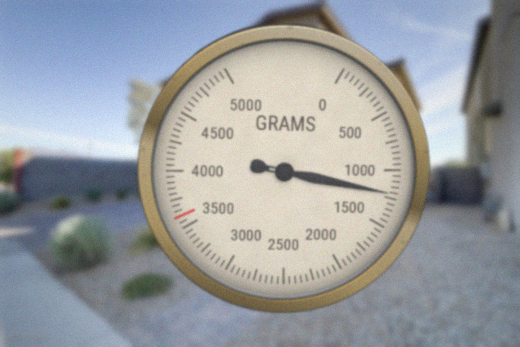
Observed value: 1200 g
